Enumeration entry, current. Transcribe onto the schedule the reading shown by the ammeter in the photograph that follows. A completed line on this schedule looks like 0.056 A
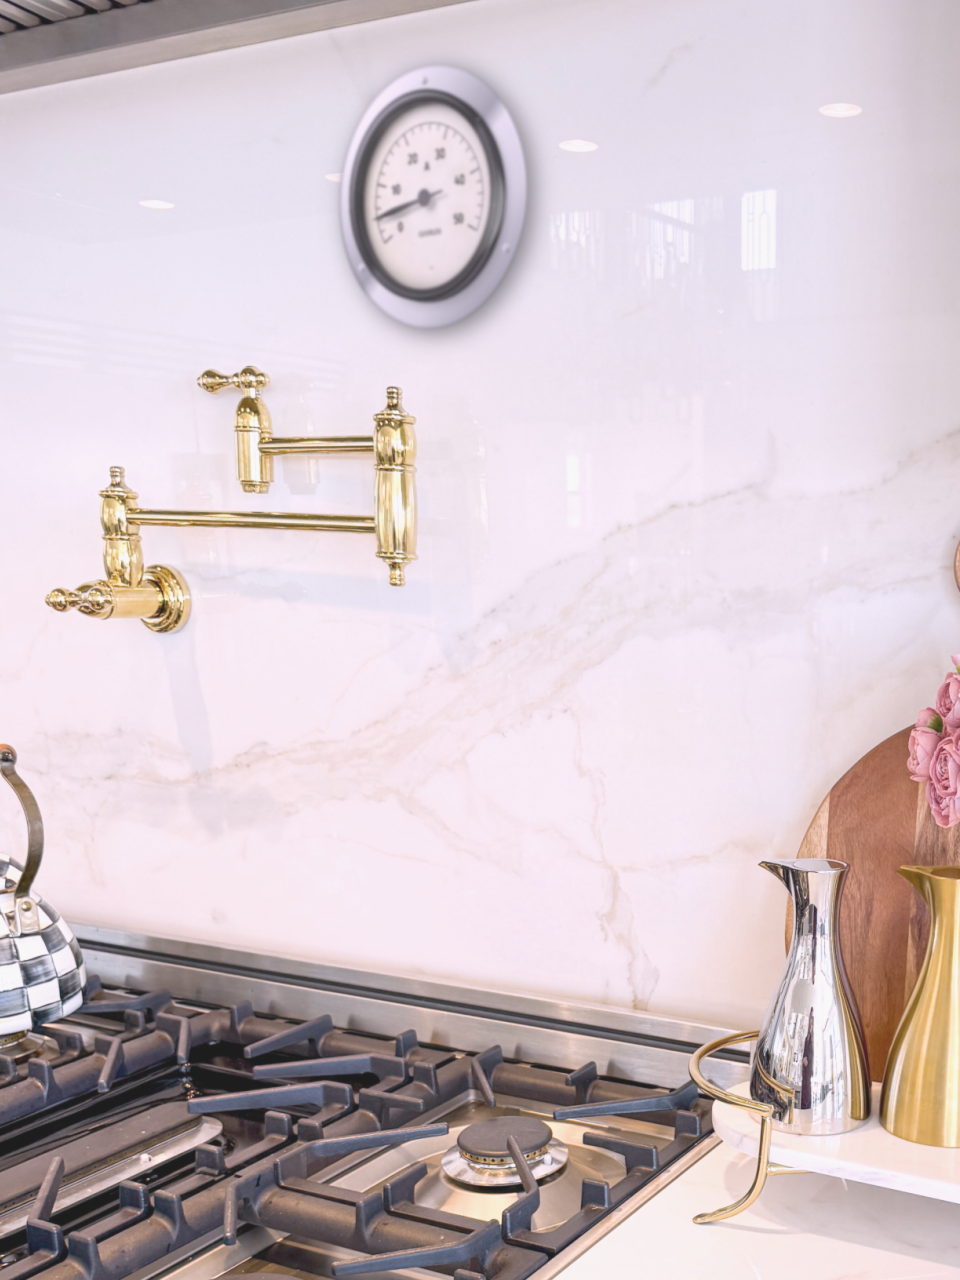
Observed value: 4 A
